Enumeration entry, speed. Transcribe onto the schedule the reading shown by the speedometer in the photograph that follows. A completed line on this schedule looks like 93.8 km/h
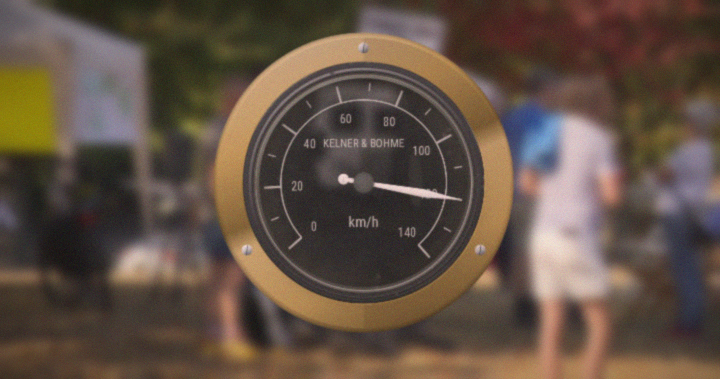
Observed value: 120 km/h
